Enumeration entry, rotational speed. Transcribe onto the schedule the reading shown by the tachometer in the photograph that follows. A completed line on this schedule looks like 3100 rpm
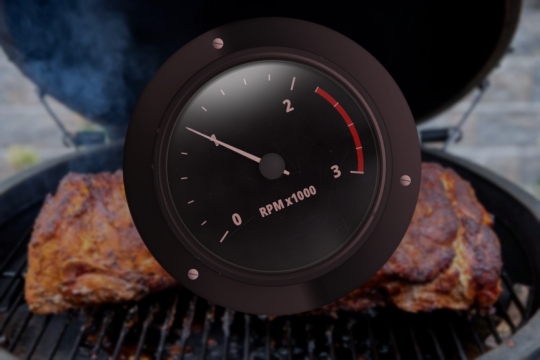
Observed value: 1000 rpm
